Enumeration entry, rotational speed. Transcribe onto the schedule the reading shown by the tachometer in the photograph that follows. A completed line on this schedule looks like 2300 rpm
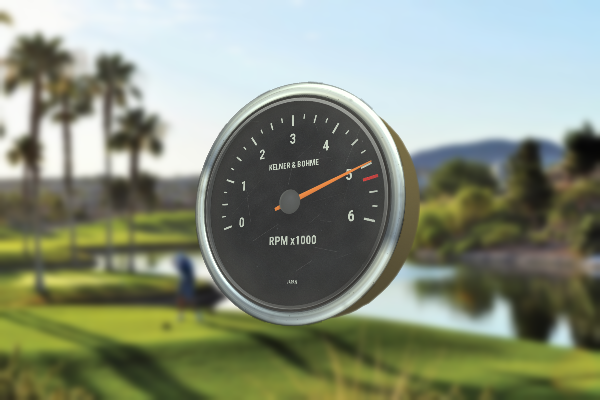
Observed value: 5000 rpm
